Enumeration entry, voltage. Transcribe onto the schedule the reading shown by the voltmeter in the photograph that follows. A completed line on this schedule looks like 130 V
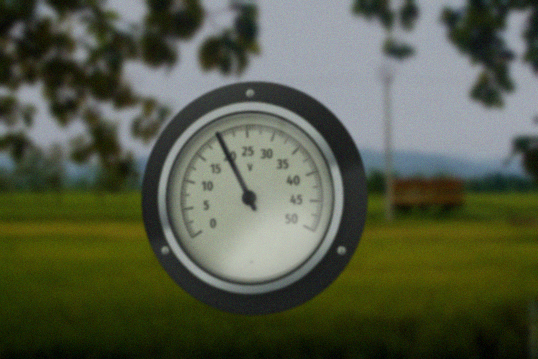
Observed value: 20 V
